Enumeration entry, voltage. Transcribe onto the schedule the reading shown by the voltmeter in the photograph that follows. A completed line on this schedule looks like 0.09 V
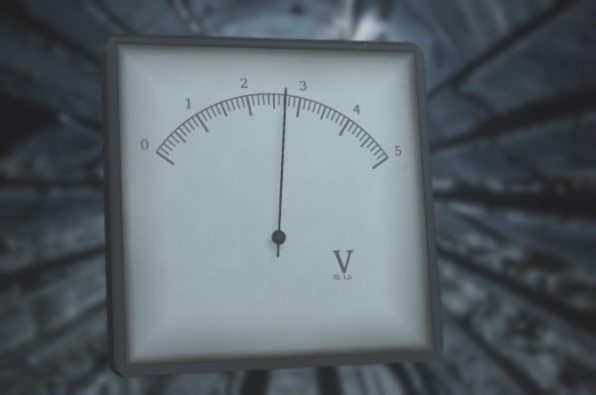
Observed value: 2.7 V
